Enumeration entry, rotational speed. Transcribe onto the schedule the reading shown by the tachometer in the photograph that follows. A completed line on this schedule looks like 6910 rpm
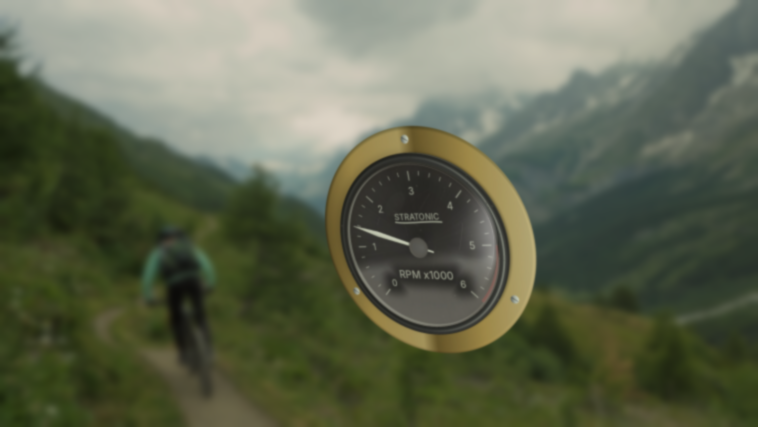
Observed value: 1400 rpm
